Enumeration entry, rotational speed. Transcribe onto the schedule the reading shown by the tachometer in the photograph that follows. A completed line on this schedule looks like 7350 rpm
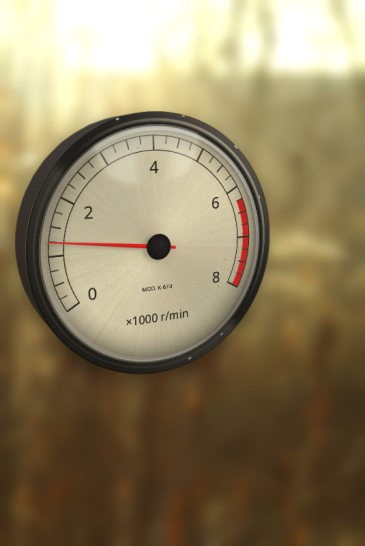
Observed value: 1250 rpm
